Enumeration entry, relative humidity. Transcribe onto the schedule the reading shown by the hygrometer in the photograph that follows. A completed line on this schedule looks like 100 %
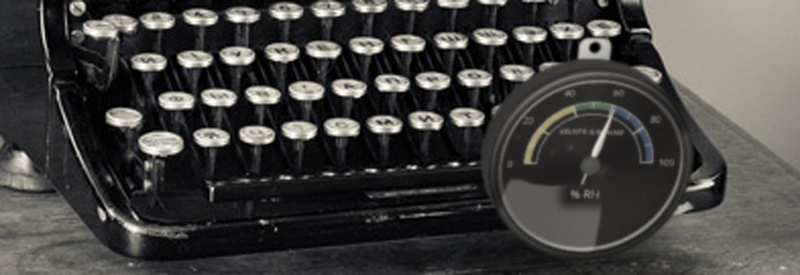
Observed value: 60 %
